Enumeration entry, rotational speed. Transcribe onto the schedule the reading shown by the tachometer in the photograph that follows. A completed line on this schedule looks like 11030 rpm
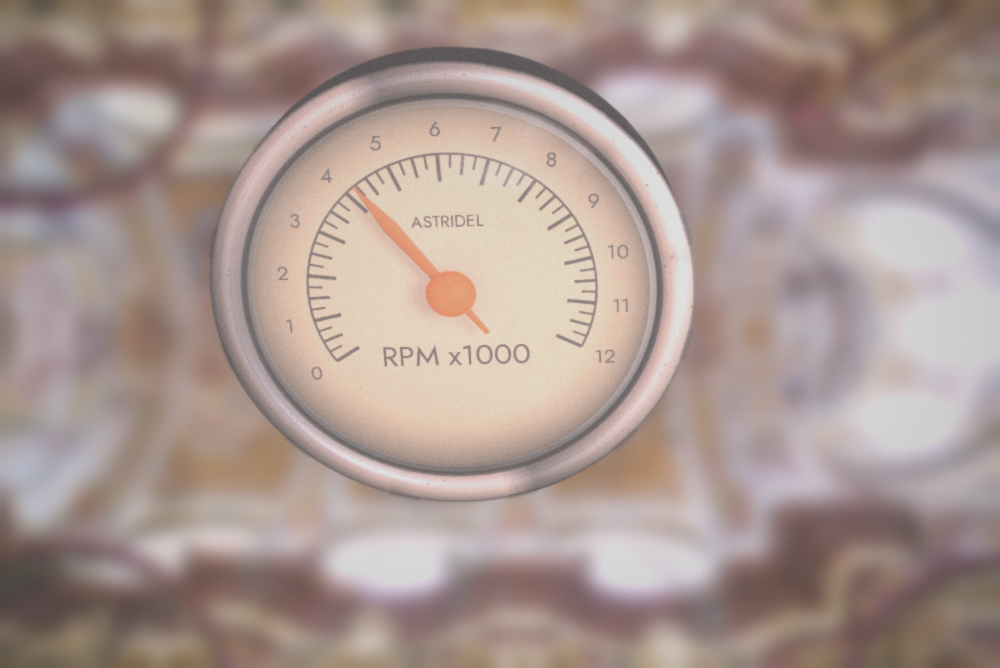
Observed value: 4250 rpm
